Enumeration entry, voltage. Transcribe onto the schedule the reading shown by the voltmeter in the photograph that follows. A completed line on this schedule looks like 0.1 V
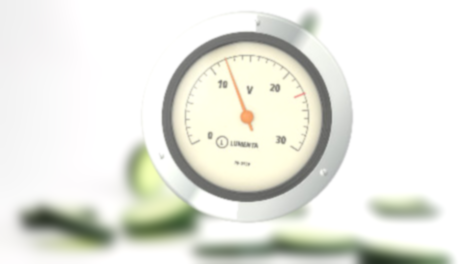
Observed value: 12 V
